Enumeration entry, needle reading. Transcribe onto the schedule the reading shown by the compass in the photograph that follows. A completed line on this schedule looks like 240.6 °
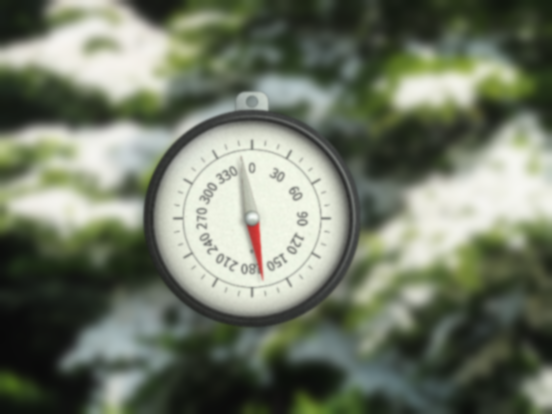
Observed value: 170 °
